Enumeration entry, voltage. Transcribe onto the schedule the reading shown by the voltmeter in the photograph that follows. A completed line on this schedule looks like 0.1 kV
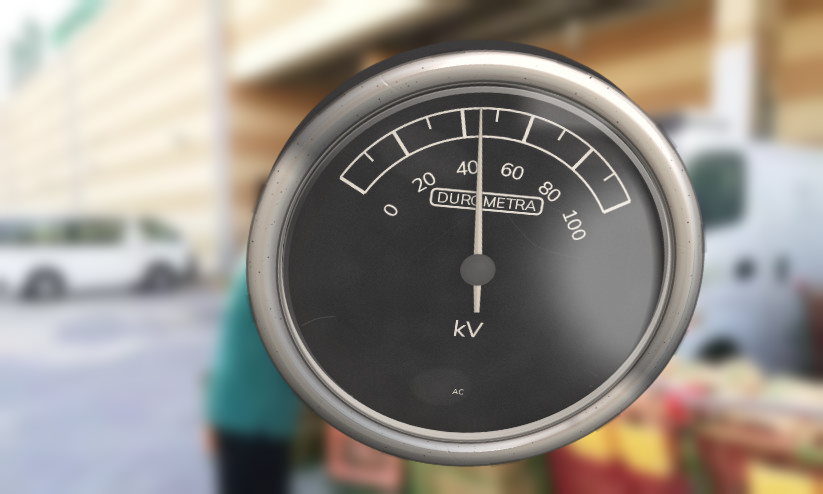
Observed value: 45 kV
